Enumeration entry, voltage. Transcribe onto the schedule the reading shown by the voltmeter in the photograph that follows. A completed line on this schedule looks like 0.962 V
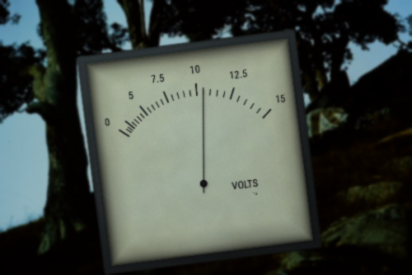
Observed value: 10.5 V
